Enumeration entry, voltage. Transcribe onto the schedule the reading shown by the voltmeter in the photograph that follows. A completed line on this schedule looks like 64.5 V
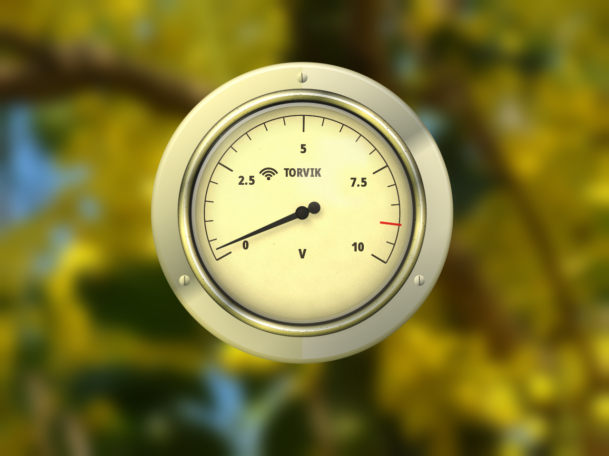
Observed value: 0.25 V
